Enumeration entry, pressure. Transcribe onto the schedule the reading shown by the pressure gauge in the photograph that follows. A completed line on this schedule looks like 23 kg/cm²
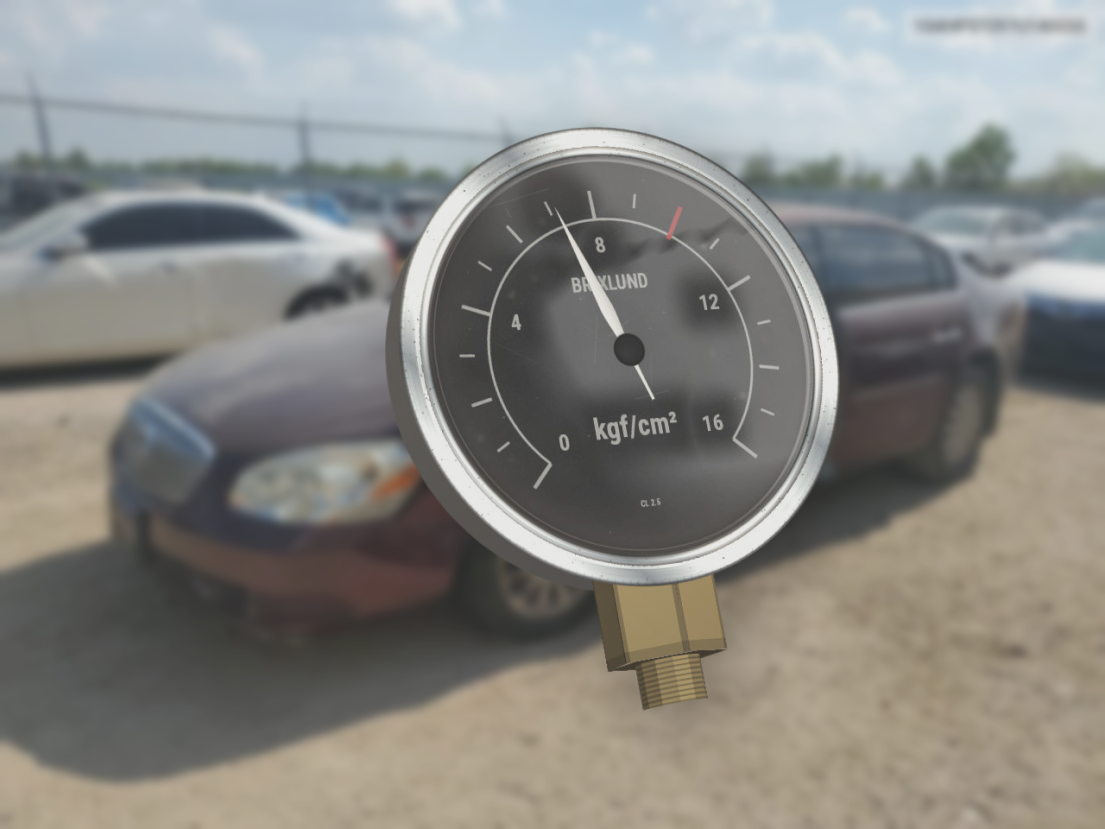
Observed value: 7 kg/cm²
